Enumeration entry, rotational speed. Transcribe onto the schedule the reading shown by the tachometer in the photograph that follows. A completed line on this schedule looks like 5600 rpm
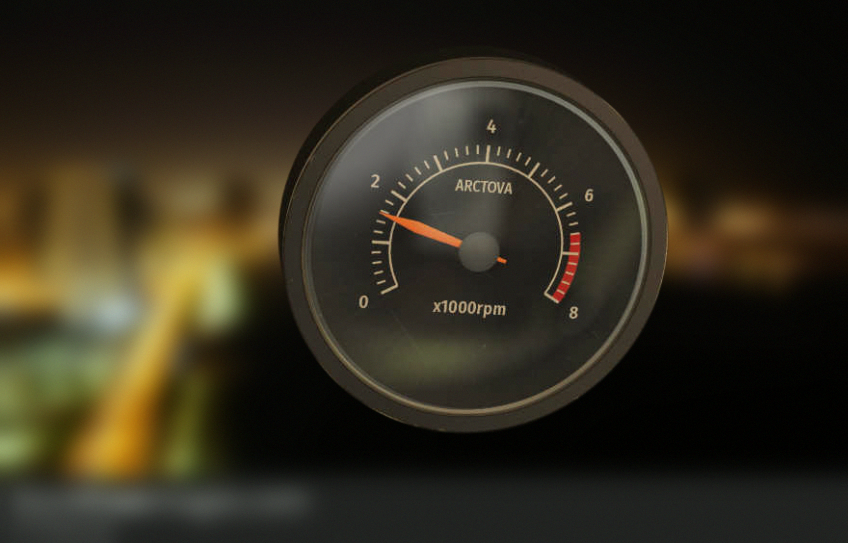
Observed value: 1600 rpm
